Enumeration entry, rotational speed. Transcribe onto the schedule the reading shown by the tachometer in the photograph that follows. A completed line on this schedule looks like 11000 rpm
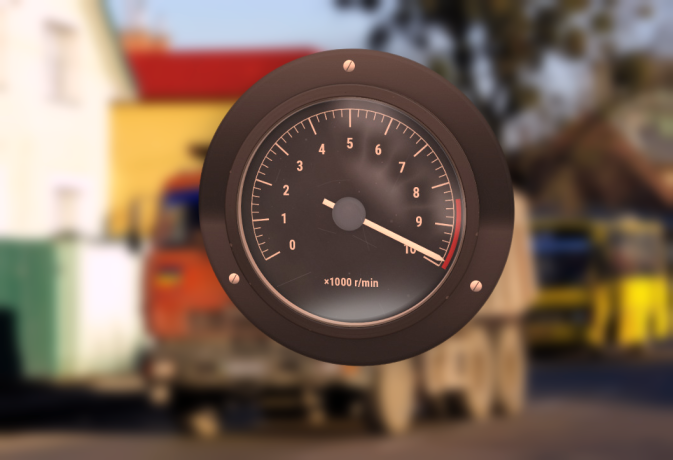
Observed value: 9800 rpm
